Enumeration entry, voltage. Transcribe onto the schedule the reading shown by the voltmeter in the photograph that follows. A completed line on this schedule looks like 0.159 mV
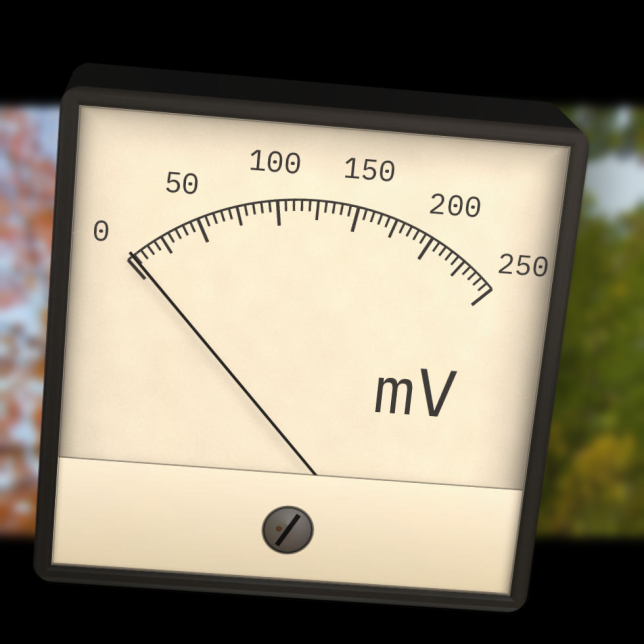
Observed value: 5 mV
